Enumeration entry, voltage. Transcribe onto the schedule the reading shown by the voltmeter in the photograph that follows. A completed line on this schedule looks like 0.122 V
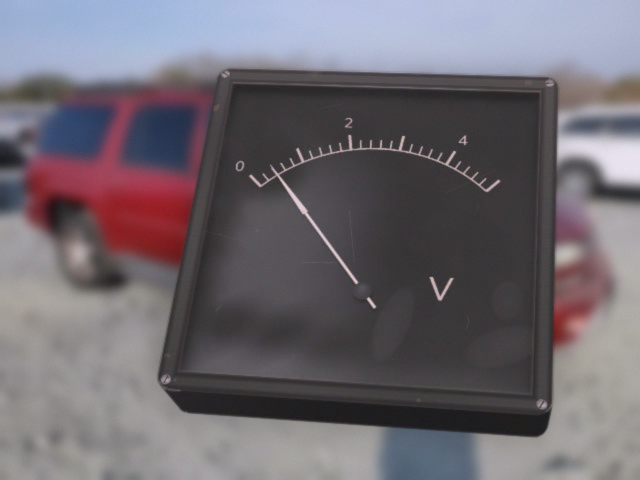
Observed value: 0.4 V
